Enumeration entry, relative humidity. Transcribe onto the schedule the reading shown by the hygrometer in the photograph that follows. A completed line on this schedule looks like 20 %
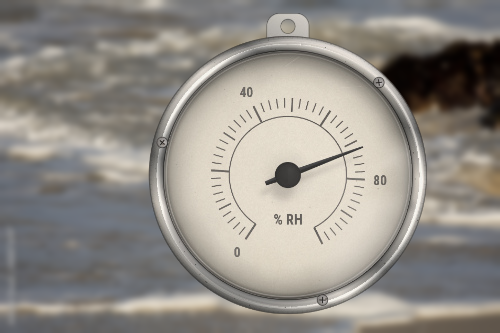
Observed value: 72 %
